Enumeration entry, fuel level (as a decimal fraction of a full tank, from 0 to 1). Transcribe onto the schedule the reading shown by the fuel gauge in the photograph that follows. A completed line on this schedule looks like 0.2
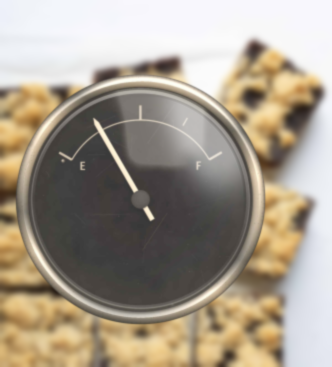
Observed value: 0.25
